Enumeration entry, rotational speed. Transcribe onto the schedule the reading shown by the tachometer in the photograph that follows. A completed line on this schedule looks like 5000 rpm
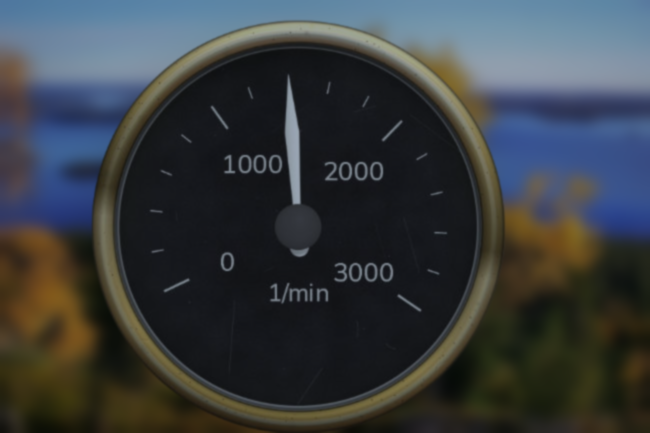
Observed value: 1400 rpm
